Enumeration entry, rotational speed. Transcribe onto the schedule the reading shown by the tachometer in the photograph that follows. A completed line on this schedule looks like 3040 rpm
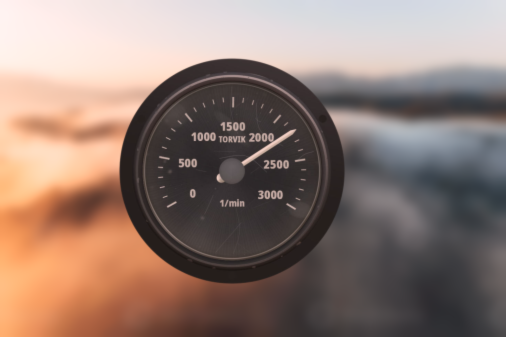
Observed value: 2200 rpm
